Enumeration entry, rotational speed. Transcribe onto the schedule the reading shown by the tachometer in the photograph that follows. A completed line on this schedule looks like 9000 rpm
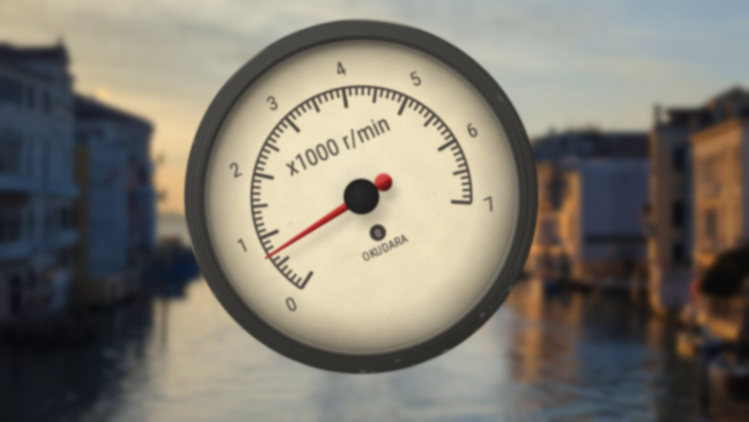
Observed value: 700 rpm
